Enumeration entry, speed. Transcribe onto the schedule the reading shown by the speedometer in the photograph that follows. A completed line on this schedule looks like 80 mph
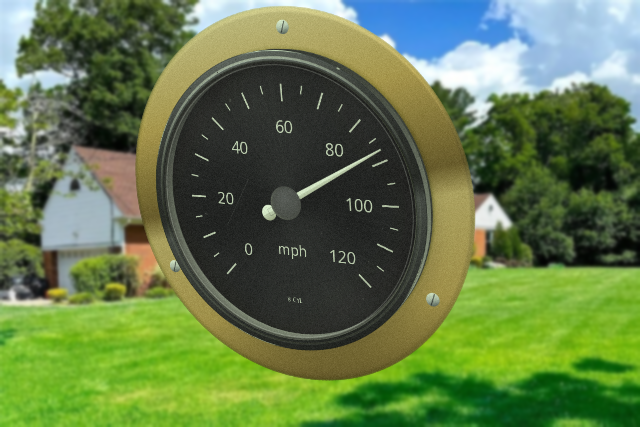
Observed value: 87.5 mph
